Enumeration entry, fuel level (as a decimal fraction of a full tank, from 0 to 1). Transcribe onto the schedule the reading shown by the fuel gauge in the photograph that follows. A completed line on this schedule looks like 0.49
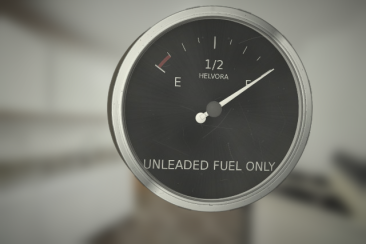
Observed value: 1
